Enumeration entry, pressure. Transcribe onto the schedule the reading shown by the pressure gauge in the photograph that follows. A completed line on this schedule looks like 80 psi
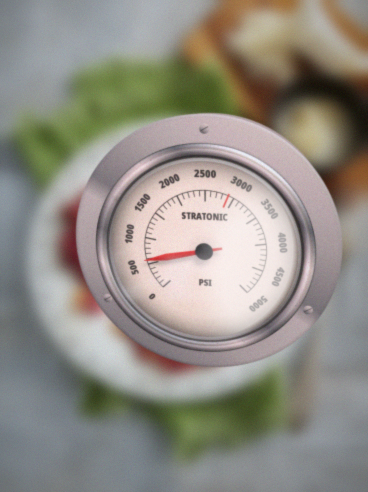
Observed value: 600 psi
